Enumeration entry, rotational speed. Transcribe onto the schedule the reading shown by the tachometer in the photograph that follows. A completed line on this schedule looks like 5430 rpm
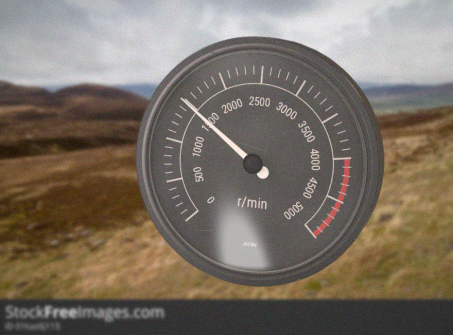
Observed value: 1500 rpm
